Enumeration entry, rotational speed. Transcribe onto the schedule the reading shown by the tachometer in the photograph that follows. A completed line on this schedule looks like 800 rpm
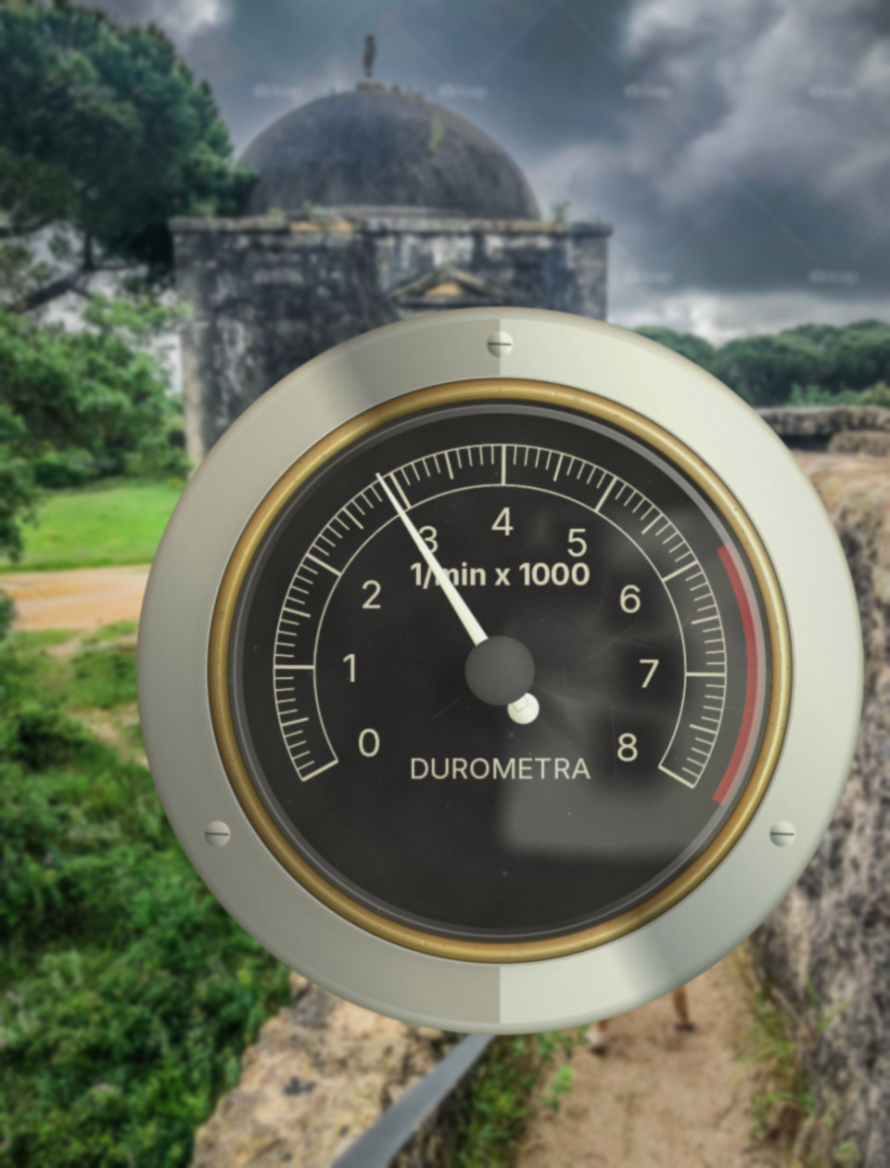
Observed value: 2900 rpm
